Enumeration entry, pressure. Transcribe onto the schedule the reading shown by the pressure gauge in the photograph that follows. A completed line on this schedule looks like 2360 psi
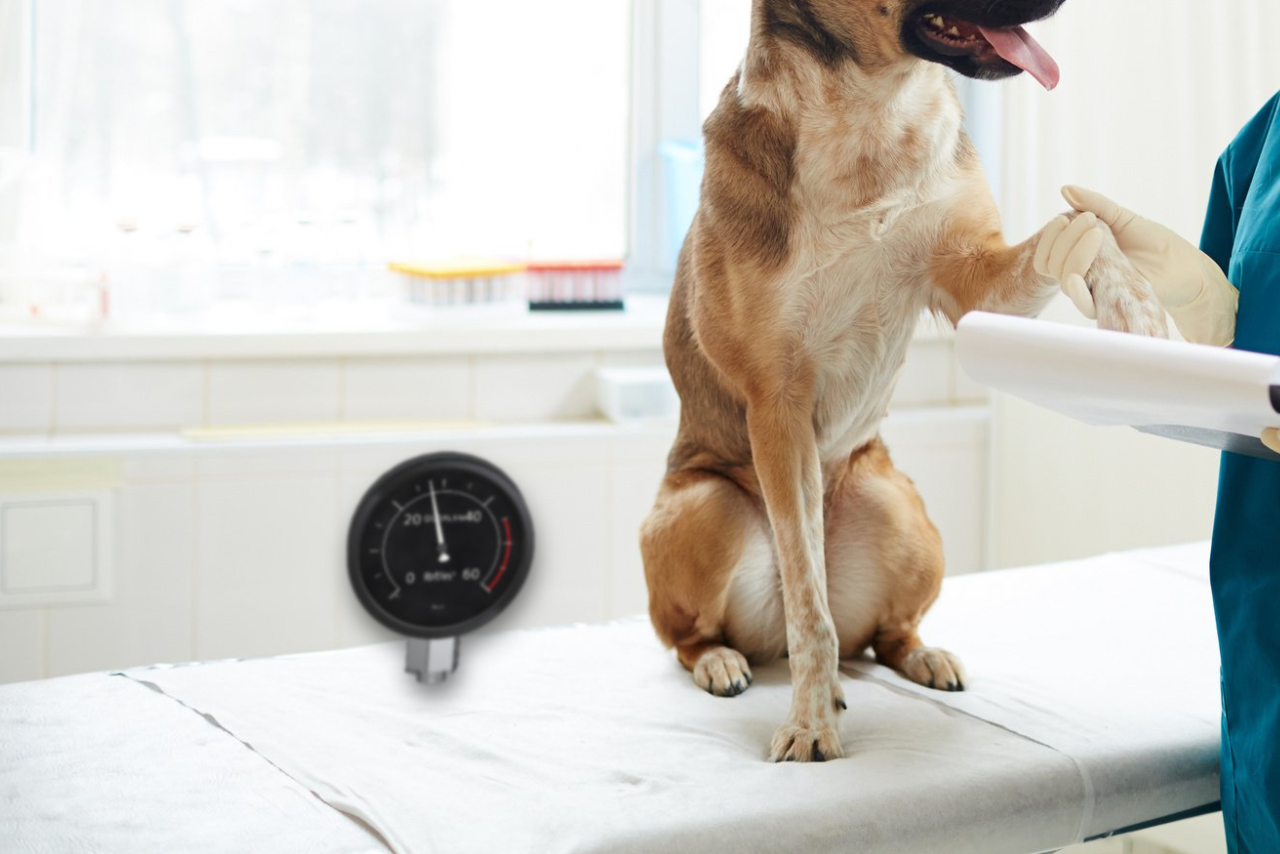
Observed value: 27.5 psi
